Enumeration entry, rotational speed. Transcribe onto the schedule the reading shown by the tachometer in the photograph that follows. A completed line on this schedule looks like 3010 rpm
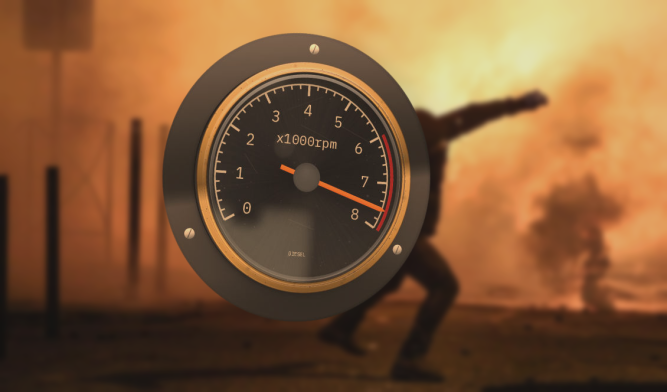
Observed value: 7600 rpm
